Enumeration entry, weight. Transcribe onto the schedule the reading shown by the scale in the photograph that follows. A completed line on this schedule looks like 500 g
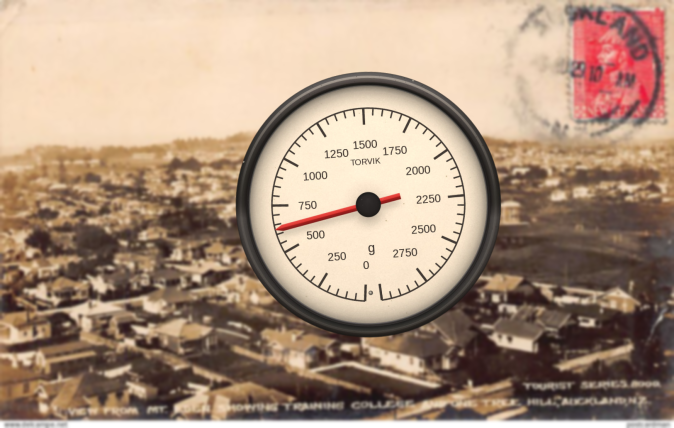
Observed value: 625 g
